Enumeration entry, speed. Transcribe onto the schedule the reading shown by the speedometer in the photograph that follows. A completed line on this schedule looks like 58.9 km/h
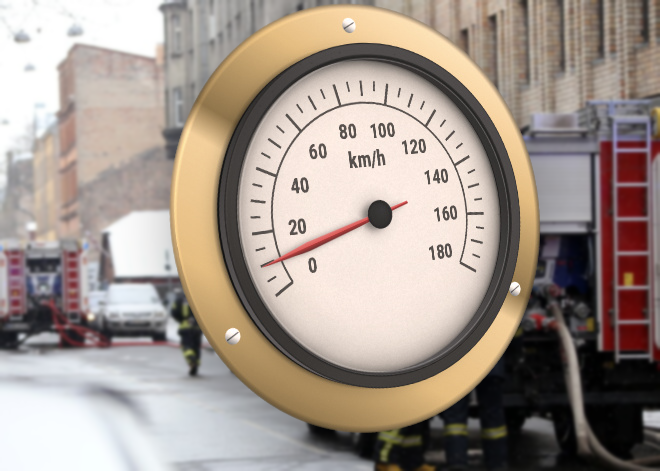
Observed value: 10 km/h
